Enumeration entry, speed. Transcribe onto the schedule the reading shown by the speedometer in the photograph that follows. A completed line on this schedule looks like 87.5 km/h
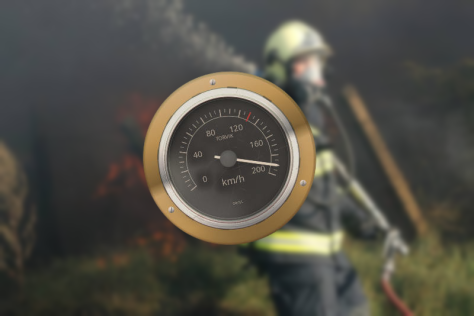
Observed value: 190 km/h
